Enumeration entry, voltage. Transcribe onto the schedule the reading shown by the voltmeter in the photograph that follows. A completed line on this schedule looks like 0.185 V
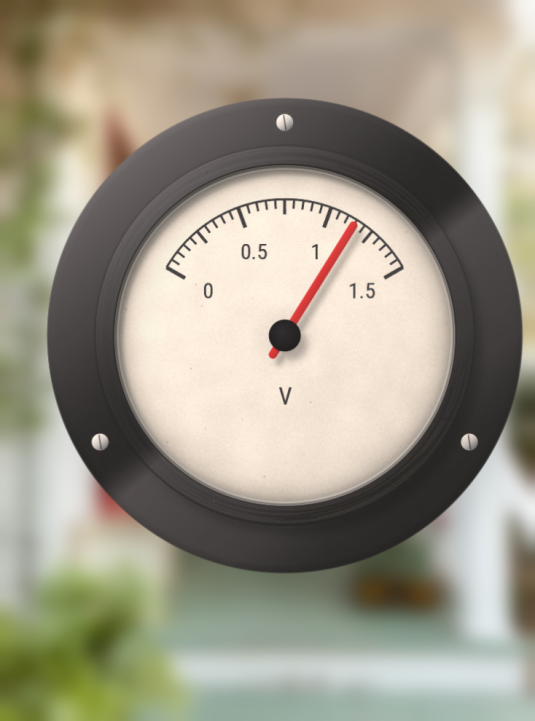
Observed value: 1.15 V
